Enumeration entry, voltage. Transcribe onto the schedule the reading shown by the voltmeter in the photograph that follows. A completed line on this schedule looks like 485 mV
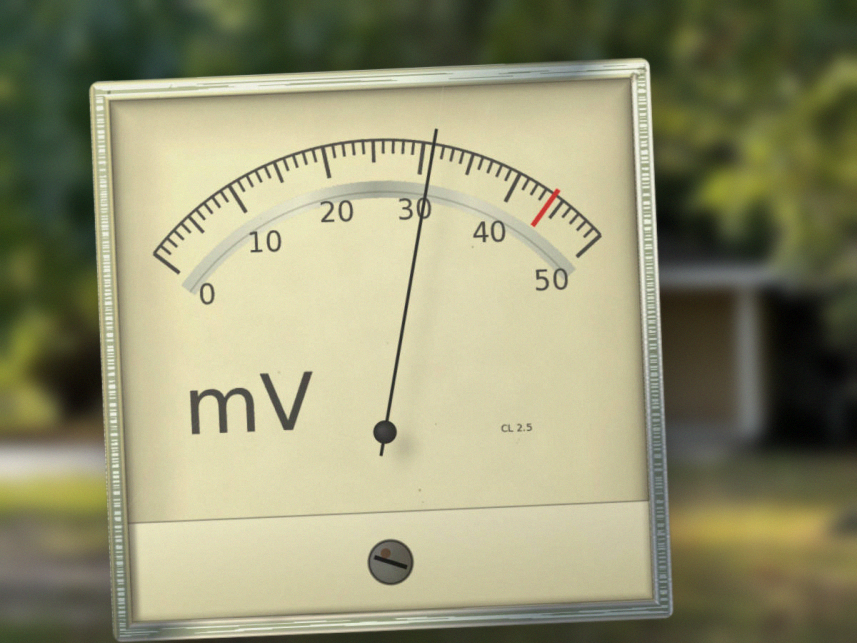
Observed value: 31 mV
